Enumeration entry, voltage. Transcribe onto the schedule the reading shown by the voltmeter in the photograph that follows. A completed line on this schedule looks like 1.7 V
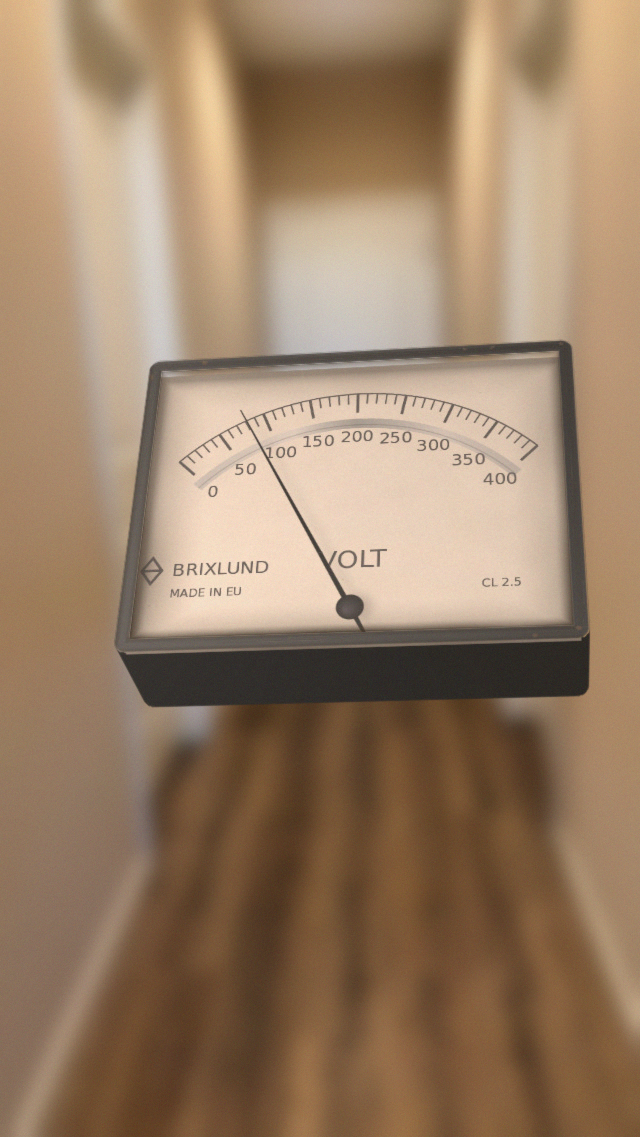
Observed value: 80 V
